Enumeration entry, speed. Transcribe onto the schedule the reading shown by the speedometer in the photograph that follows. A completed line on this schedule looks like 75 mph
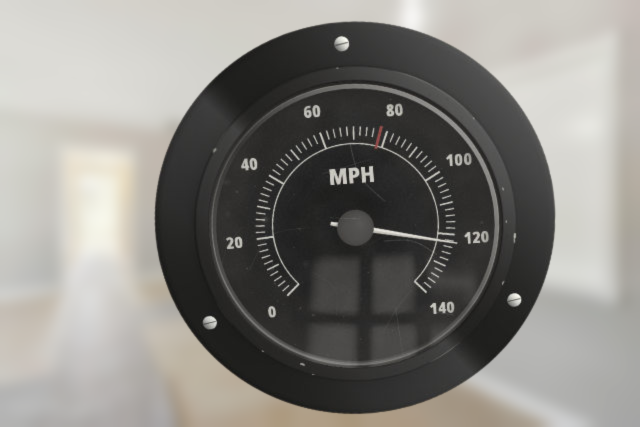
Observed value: 122 mph
